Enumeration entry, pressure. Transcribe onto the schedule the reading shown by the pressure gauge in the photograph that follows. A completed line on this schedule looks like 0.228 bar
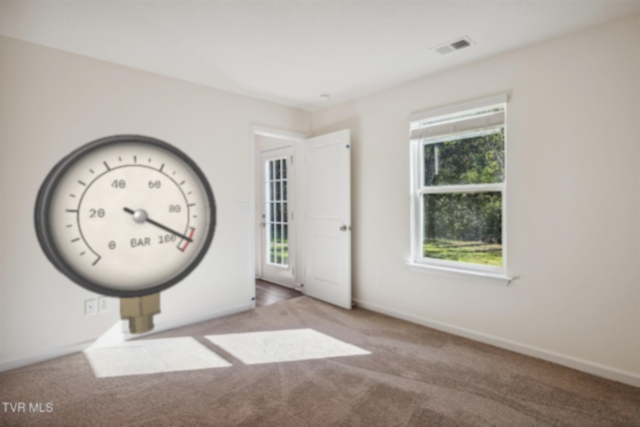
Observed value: 95 bar
